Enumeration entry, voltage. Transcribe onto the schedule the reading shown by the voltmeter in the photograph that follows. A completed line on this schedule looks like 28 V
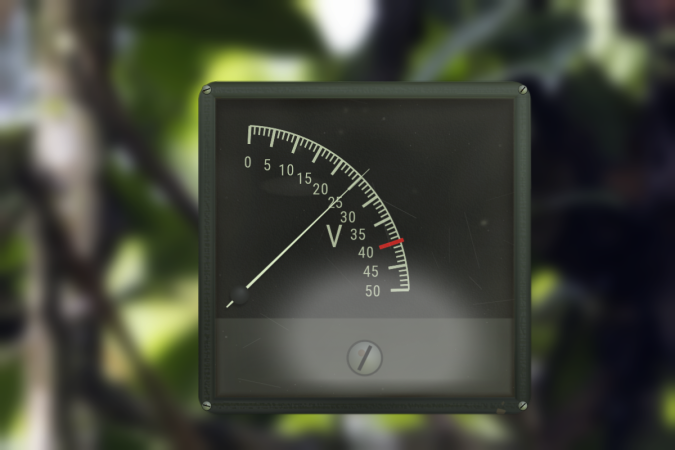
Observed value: 25 V
